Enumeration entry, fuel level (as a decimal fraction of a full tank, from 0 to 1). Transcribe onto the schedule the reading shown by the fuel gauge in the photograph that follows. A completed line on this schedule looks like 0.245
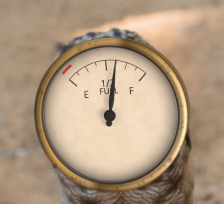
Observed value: 0.625
